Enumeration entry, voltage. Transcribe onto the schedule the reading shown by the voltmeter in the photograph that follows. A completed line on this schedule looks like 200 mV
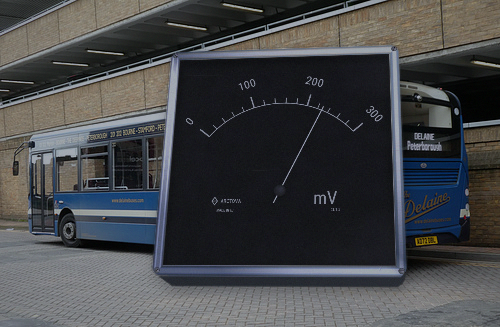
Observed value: 230 mV
